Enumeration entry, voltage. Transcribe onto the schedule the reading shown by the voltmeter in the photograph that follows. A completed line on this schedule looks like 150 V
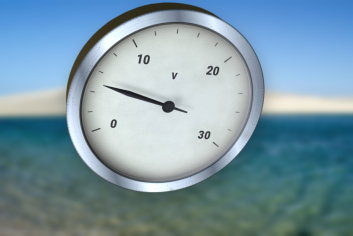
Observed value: 5 V
